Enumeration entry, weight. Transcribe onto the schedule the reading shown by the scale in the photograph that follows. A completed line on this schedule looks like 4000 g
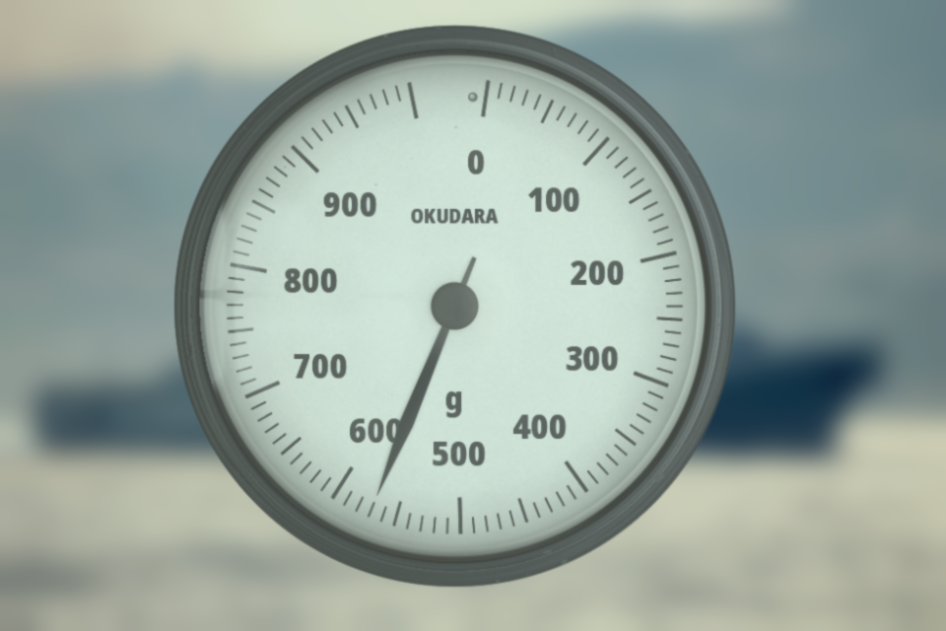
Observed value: 570 g
